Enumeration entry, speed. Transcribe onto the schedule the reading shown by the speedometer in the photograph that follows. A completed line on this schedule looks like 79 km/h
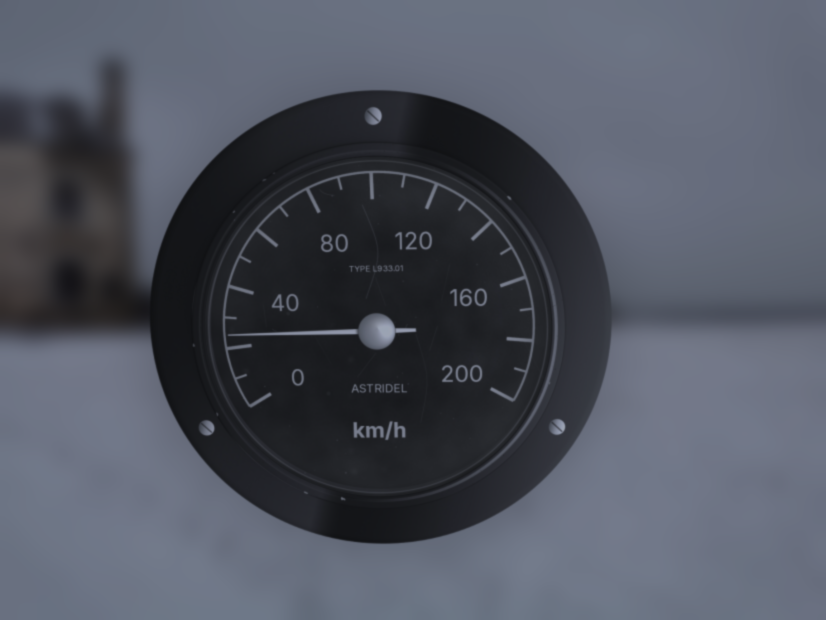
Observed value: 25 km/h
